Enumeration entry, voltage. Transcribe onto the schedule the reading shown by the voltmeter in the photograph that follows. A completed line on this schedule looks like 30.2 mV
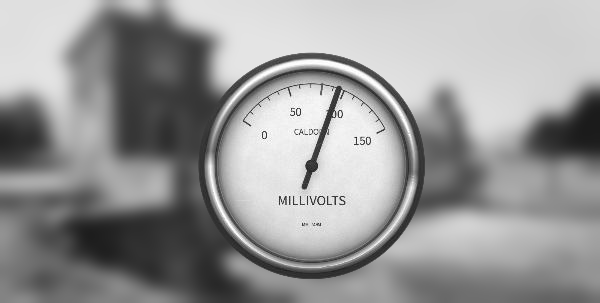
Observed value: 95 mV
